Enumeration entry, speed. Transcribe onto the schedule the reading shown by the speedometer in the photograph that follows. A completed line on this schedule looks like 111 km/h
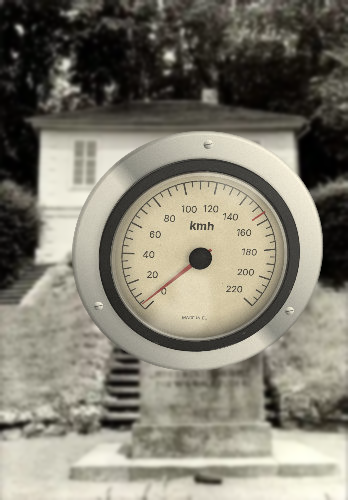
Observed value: 5 km/h
